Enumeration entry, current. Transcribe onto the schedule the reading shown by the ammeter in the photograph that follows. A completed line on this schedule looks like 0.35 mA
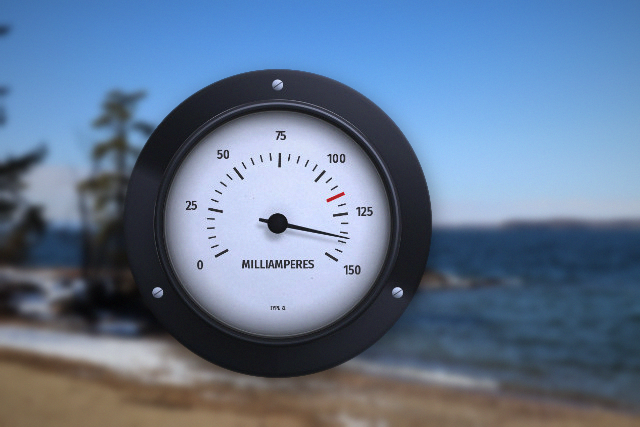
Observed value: 137.5 mA
